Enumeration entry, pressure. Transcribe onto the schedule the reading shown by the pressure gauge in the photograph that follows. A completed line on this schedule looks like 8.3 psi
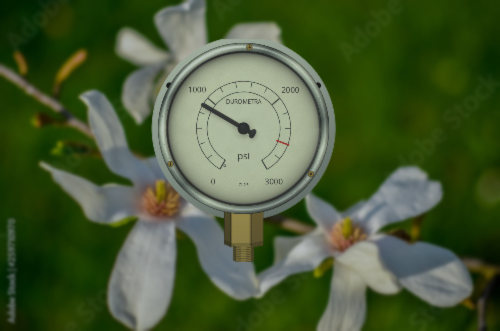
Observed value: 900 psi
